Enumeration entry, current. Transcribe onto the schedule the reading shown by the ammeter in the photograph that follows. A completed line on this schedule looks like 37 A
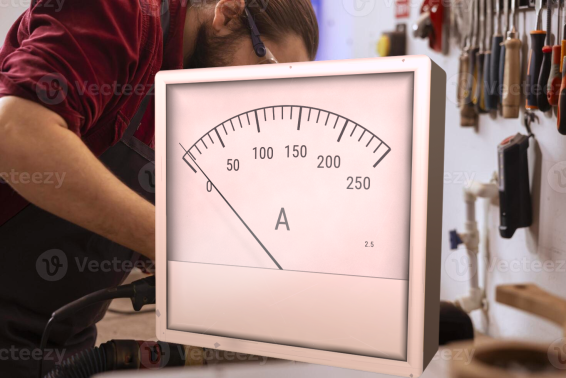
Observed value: 10 A
